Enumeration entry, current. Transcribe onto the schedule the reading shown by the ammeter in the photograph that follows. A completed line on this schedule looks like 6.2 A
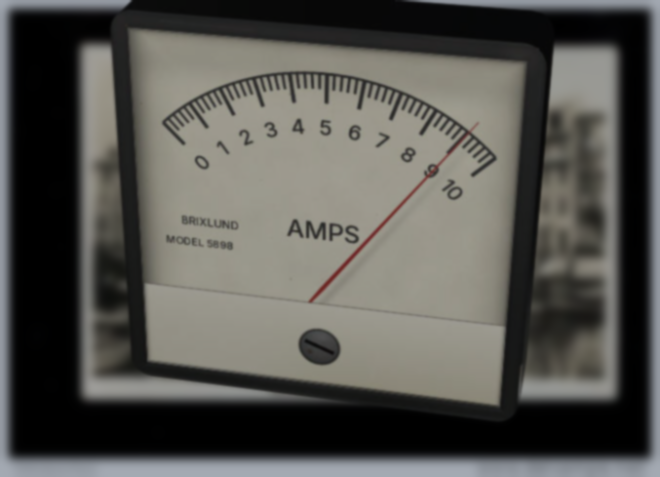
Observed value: 9 A
